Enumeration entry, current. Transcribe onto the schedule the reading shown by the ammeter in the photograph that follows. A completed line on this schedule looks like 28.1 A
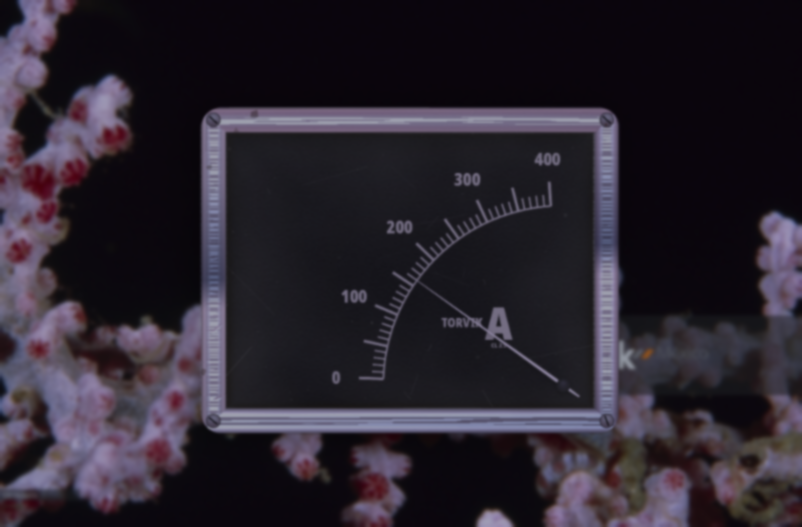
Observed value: 160 A
